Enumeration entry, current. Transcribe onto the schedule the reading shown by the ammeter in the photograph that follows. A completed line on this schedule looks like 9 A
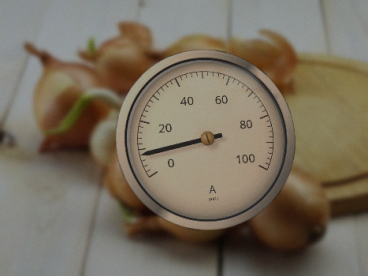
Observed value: 8 A
